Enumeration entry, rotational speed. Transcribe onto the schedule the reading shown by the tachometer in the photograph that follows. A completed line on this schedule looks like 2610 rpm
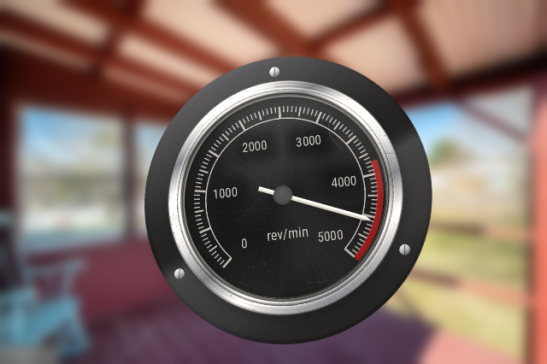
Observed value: 4550 rpm
